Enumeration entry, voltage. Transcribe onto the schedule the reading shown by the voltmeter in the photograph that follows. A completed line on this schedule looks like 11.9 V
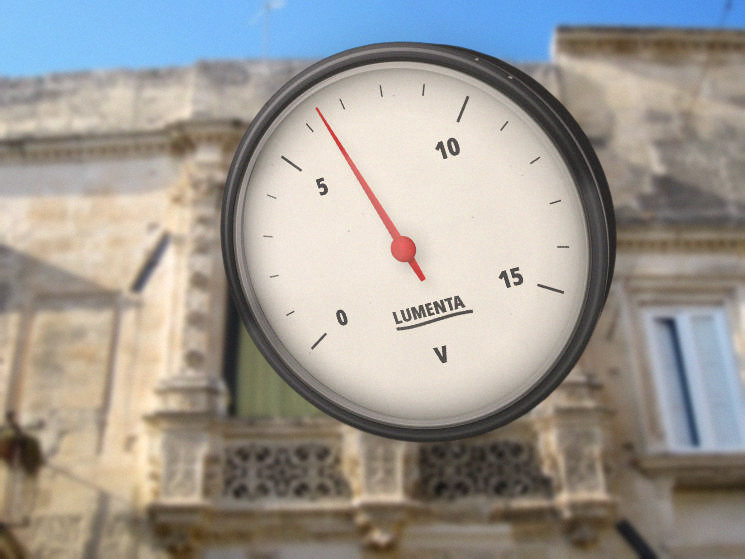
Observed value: 6.5 V
